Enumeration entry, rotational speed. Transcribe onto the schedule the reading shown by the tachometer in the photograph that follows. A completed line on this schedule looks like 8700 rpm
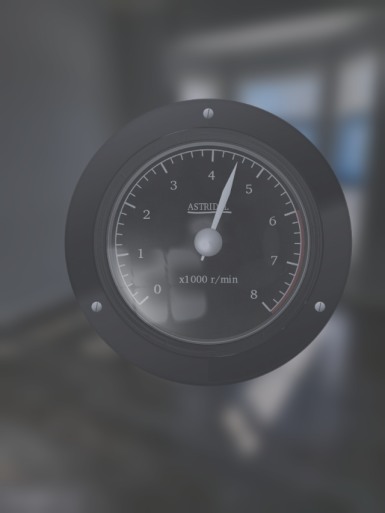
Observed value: 4500 rpm
